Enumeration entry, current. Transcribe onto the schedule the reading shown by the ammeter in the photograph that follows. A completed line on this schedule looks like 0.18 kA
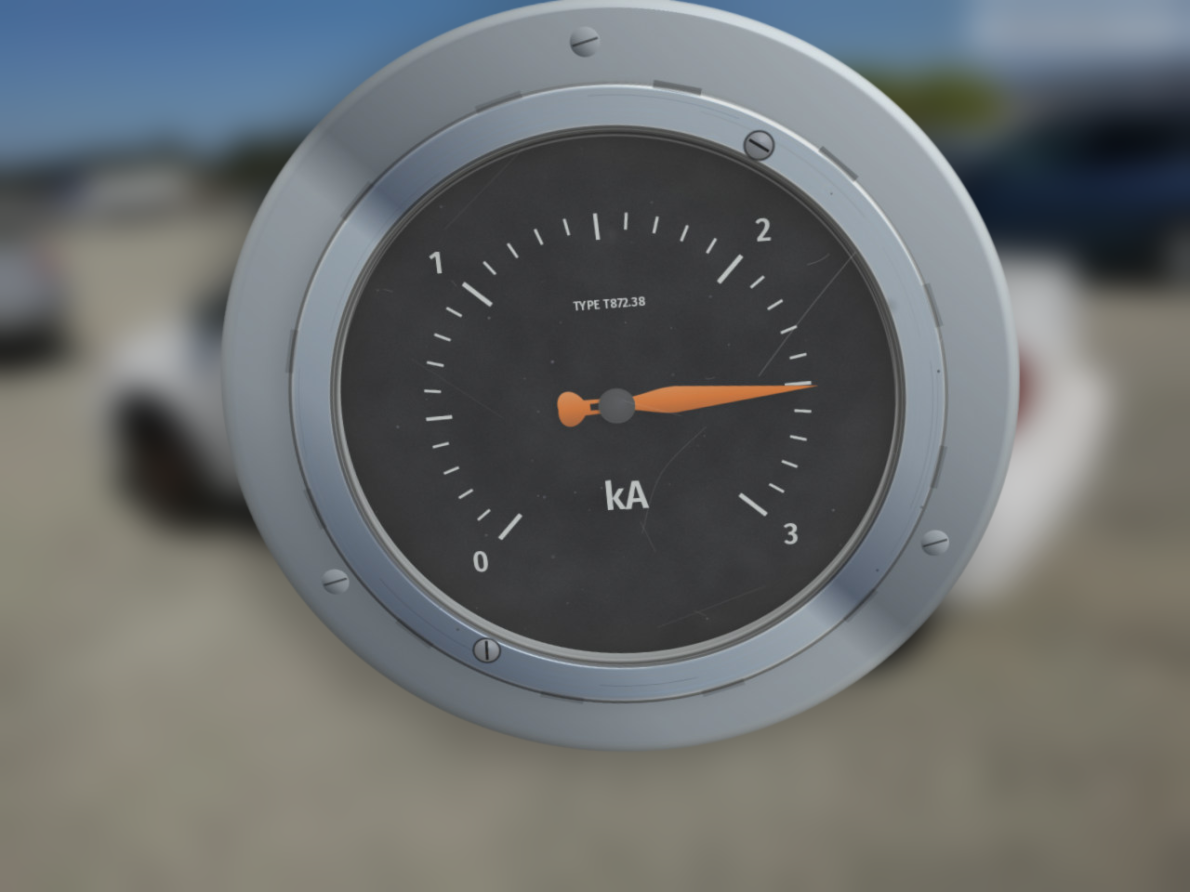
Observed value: 2.5 kA
